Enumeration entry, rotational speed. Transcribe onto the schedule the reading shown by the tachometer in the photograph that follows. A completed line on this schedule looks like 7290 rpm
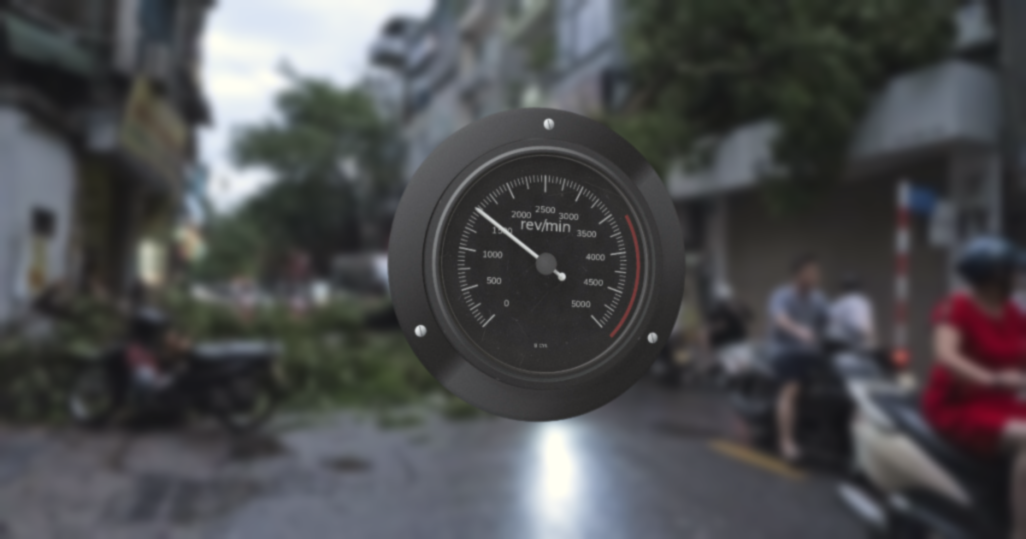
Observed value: 1500 rpm
